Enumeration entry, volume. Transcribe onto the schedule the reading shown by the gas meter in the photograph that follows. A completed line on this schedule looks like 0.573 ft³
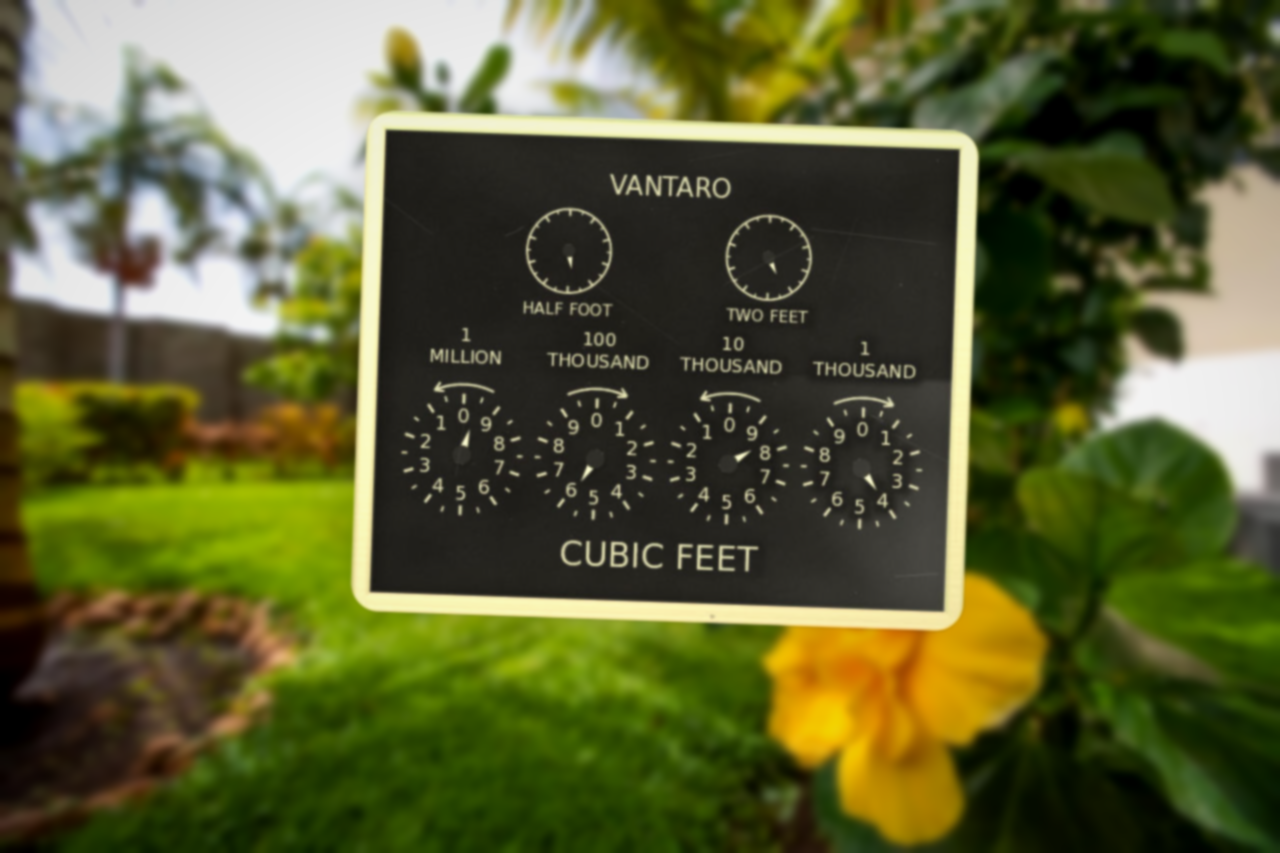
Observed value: 958400 ft³
